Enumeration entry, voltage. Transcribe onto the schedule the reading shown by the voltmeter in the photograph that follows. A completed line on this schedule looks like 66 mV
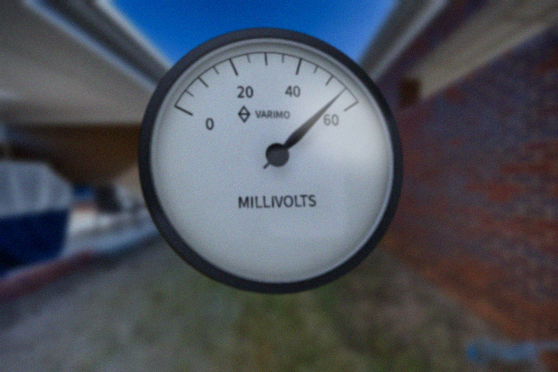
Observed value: 55 mV
